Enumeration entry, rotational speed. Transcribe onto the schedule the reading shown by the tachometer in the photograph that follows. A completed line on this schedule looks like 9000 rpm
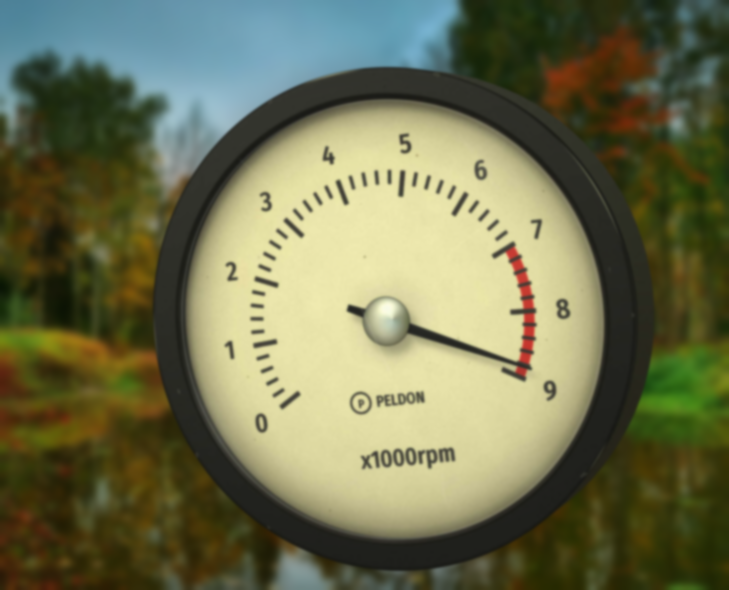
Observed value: 8800 rpm
